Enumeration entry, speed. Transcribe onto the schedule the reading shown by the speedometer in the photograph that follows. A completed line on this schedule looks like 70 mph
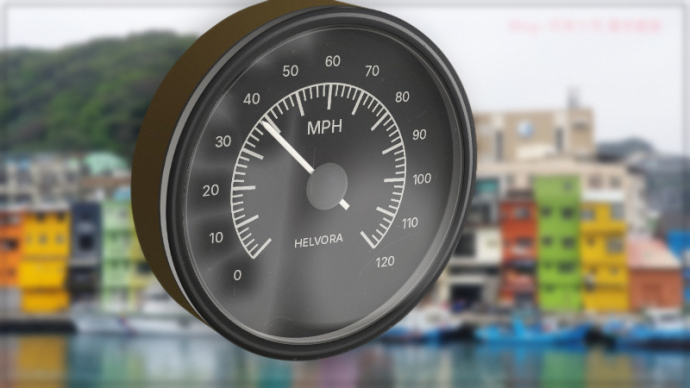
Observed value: 38 mph
